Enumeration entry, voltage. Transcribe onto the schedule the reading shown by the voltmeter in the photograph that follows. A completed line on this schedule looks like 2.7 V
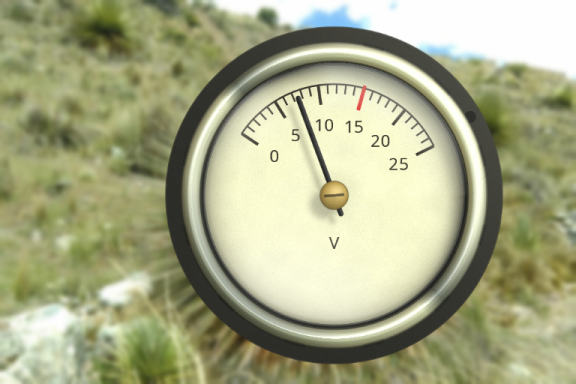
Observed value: 7.5 V
